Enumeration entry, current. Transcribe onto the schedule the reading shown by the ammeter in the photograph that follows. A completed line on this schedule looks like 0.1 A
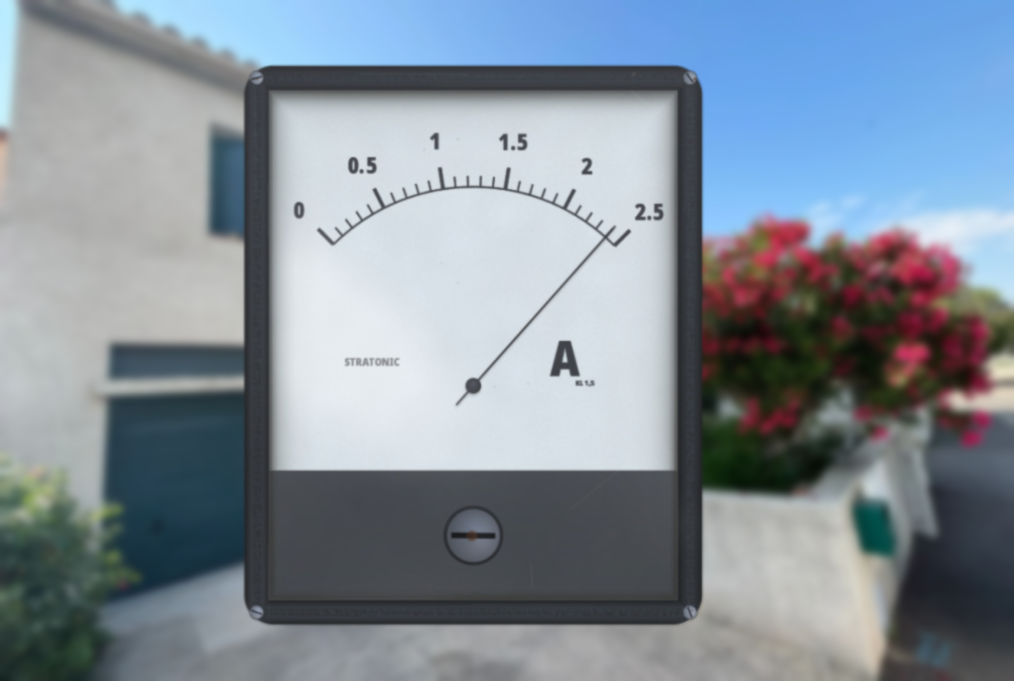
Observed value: 2.4 A
